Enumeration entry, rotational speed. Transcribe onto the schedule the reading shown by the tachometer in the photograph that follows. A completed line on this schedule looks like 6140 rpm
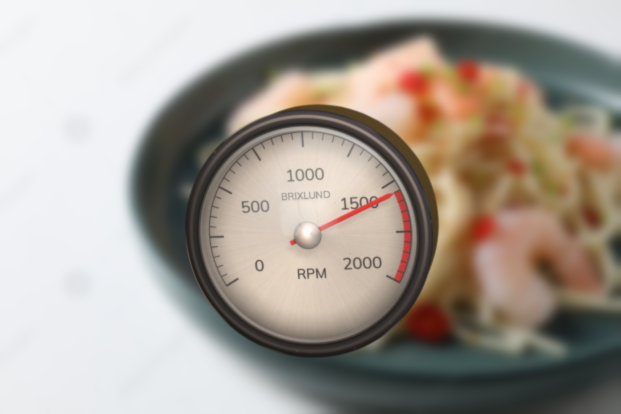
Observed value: 1550 rpm
